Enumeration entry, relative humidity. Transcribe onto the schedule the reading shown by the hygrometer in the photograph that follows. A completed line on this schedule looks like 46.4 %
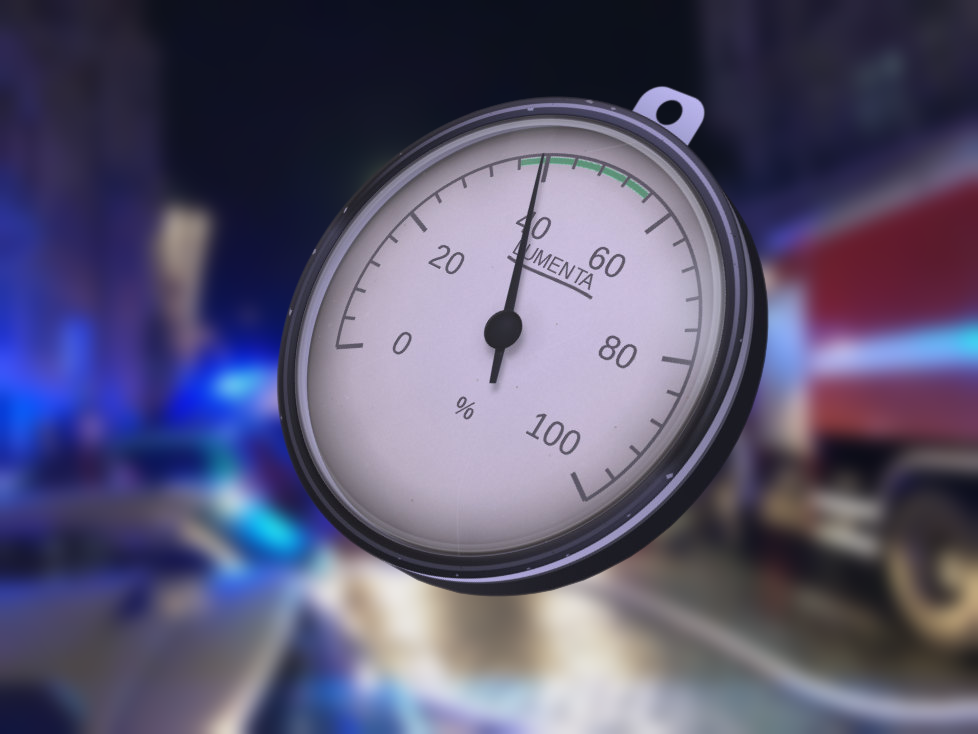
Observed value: 40 %
